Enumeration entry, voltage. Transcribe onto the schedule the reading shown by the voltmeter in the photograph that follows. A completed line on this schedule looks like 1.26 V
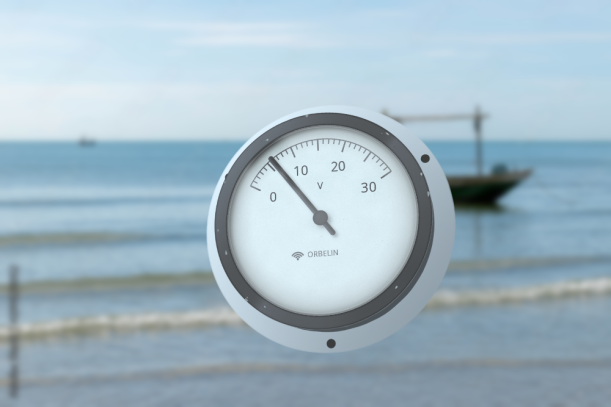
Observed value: 6 V
